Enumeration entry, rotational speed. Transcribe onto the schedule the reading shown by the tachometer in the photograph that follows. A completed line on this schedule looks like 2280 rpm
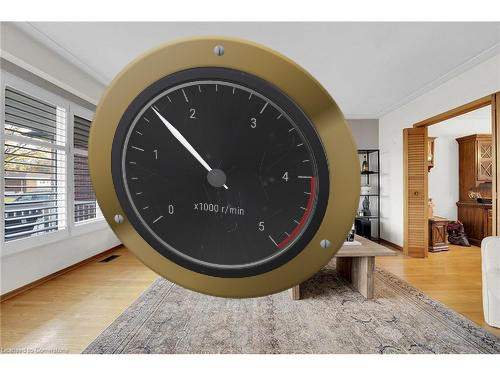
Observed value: 1600 rpm
